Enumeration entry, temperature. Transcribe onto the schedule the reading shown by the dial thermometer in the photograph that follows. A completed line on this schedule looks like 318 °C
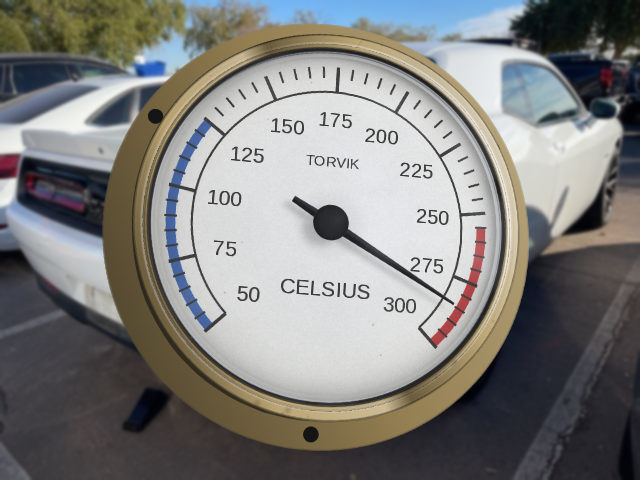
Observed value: 285 °C
